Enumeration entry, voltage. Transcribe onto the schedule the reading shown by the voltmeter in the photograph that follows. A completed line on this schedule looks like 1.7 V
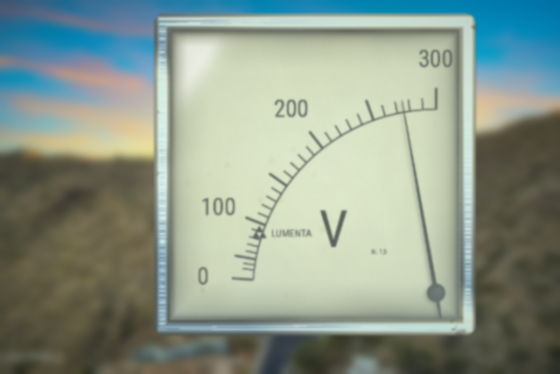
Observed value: 275 V
